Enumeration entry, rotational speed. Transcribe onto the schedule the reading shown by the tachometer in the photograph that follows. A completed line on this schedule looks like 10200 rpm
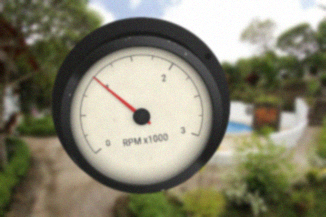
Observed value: 1000 rpm
